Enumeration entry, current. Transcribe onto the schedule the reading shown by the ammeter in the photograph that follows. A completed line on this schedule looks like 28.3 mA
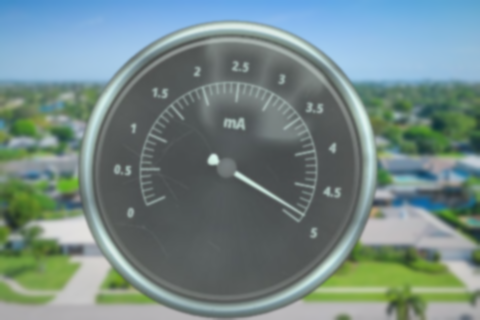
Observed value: 4.9 mA
